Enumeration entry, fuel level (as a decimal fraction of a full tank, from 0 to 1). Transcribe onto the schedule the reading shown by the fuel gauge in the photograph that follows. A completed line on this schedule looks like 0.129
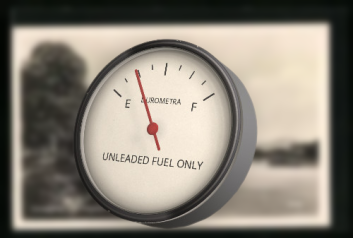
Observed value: 0.25
